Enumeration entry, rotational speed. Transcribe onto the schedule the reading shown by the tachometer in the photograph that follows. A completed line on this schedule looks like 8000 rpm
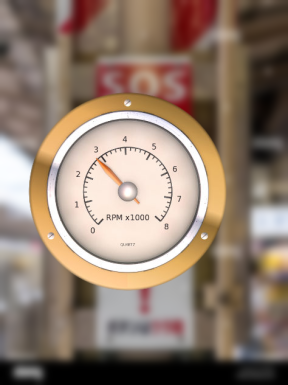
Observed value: 2800 rpm
